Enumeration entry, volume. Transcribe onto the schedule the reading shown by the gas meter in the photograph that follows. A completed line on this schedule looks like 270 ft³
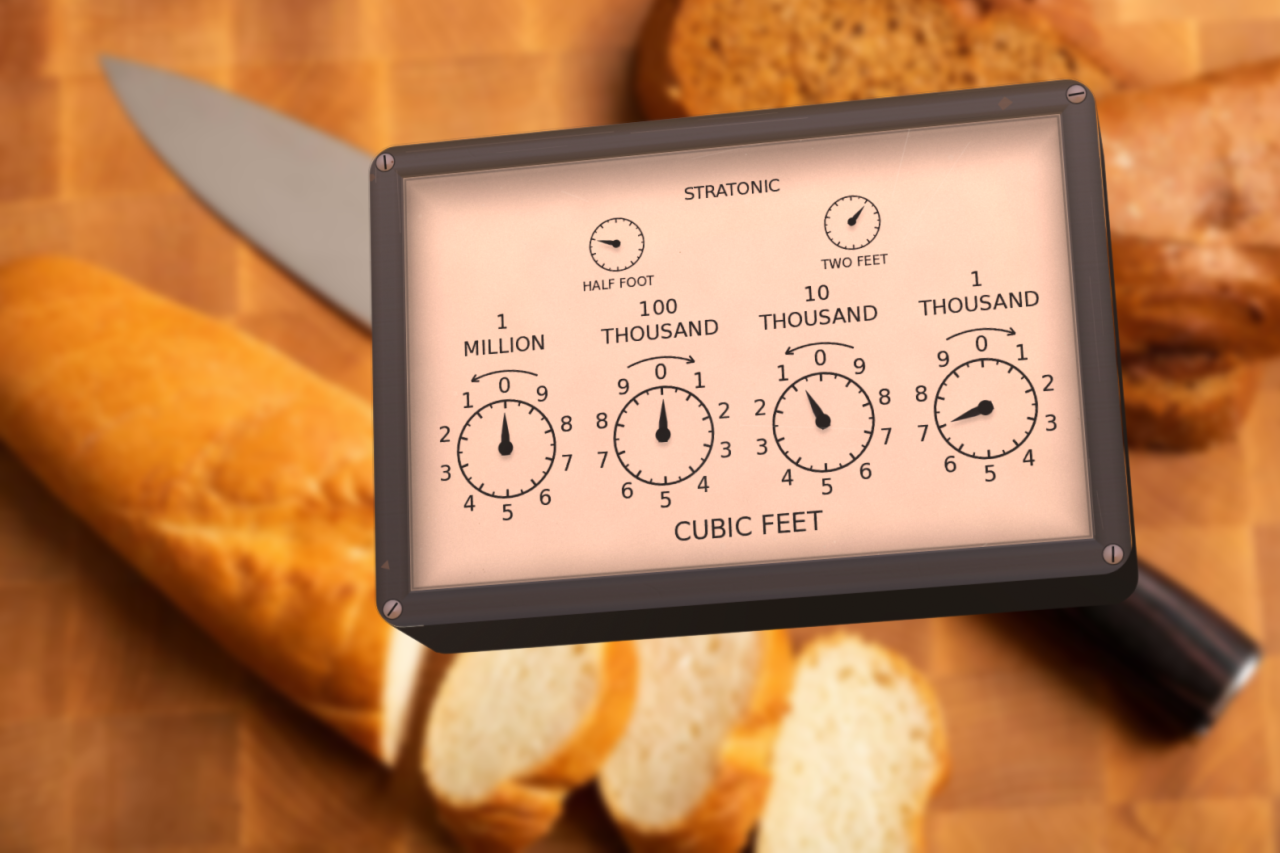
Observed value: 700 ft³
